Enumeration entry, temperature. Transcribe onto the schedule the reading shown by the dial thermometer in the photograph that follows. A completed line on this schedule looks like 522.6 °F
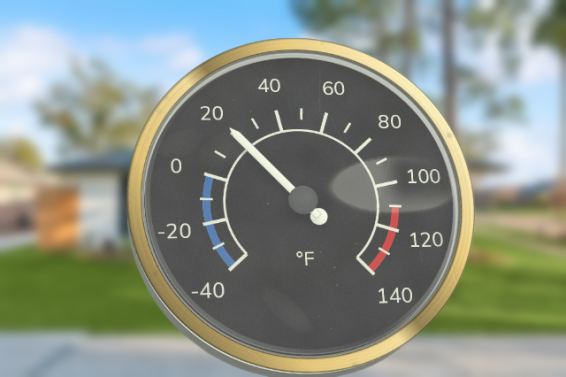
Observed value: 20 °F
